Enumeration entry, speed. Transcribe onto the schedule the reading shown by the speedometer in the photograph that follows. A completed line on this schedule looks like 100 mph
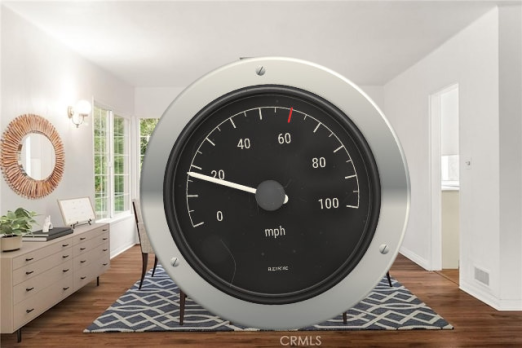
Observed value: 17.5 mph
